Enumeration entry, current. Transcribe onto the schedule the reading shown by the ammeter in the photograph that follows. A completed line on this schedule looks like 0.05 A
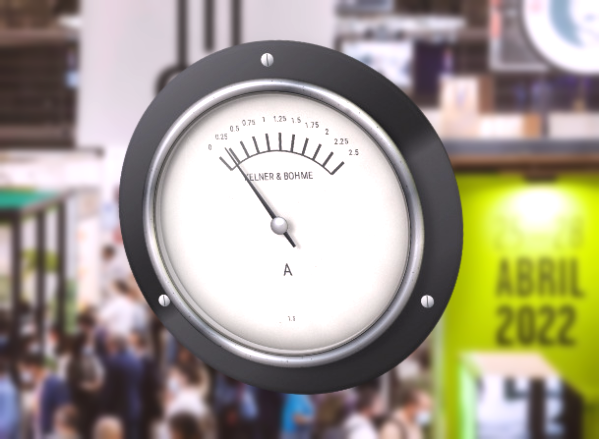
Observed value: 0.25 A
